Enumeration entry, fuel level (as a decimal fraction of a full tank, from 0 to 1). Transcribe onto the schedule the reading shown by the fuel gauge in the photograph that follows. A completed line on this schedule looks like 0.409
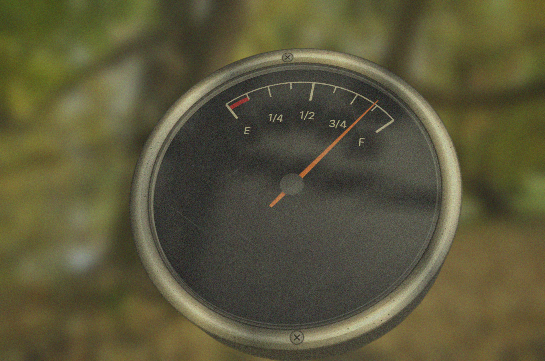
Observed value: 0.875
